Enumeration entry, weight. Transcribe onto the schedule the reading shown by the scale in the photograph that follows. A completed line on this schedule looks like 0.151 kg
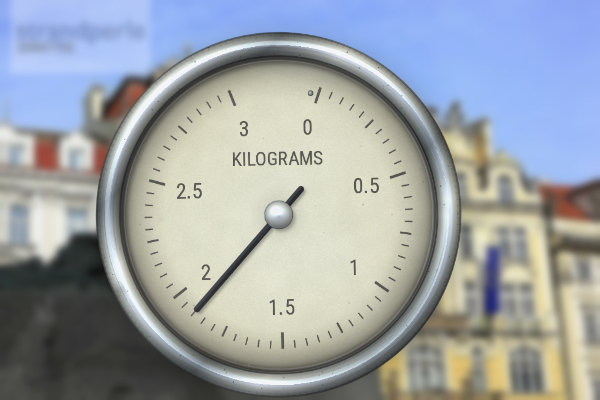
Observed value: 1.9 kg
